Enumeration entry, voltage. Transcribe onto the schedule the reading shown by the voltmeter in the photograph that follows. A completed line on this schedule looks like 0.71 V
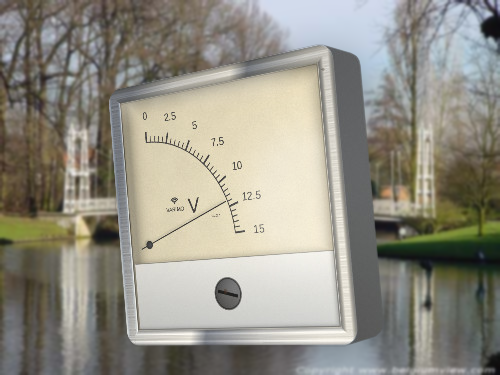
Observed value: 12 V
